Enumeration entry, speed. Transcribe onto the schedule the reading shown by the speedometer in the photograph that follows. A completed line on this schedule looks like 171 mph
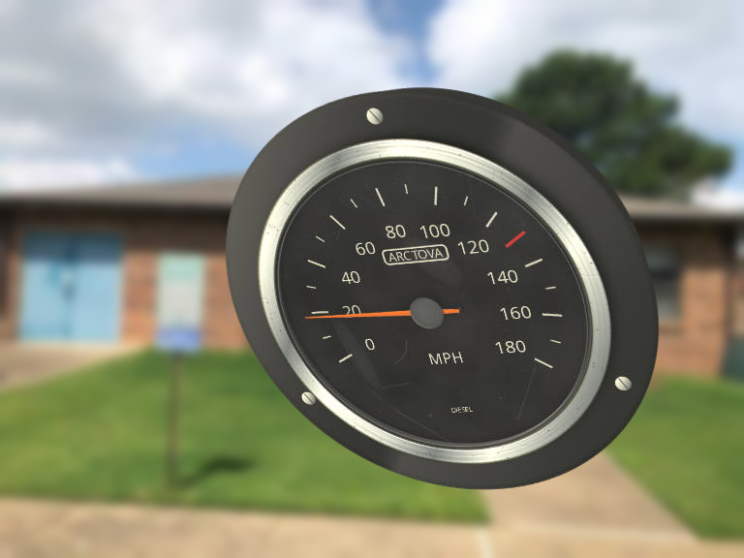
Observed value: 20 mph
